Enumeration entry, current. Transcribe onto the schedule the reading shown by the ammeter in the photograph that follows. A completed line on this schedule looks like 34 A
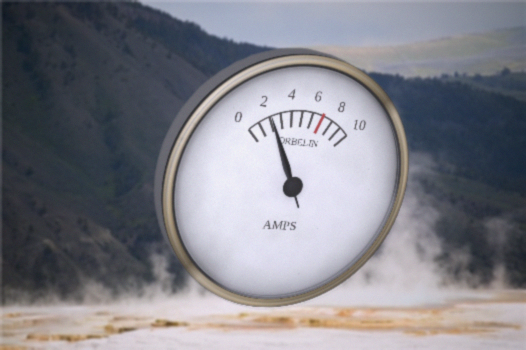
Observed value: 2 A
